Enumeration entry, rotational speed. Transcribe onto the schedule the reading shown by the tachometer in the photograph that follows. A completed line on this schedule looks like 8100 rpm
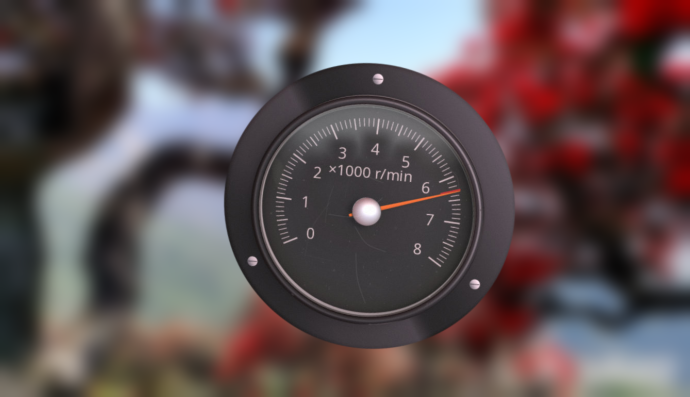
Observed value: 6300 rpm
